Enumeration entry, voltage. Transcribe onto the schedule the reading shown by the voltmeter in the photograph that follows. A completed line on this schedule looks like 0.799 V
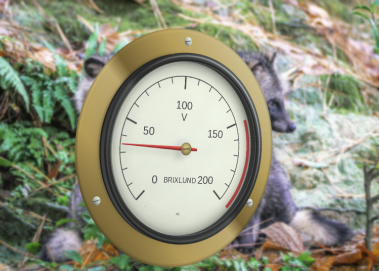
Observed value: 35 V
